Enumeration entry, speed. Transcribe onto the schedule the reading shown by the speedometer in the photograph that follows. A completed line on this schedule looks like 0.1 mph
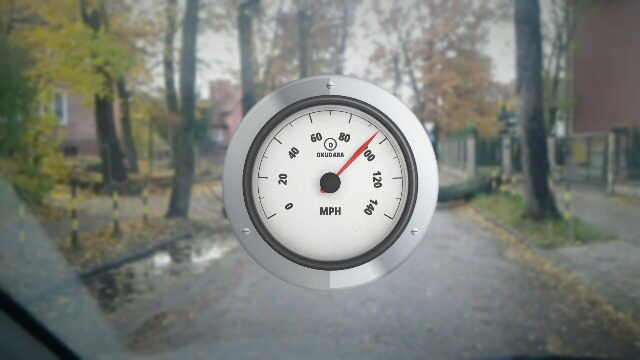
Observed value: 95 mph
